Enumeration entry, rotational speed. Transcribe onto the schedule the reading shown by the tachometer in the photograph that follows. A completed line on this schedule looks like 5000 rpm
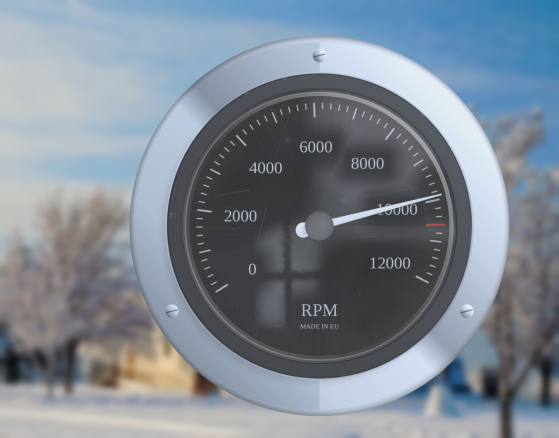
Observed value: 9900 rpm
